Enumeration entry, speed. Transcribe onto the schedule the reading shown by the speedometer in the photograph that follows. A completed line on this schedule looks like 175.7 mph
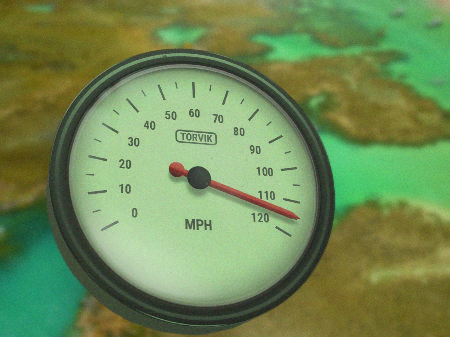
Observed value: 115 mph
